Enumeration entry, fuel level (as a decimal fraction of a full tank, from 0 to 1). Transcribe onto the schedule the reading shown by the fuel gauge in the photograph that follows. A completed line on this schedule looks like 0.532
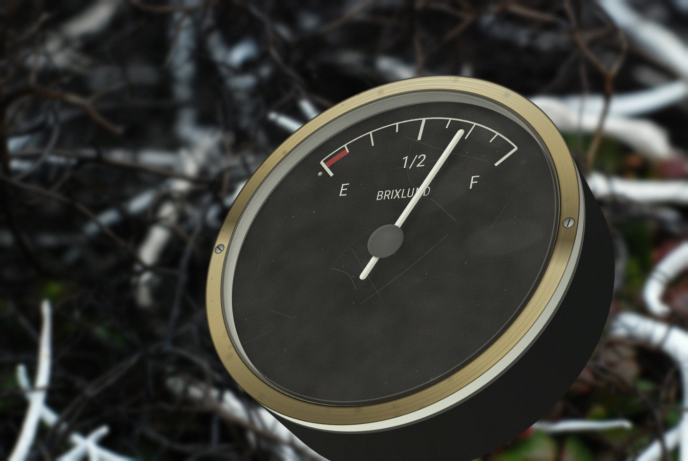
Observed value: 0.75
